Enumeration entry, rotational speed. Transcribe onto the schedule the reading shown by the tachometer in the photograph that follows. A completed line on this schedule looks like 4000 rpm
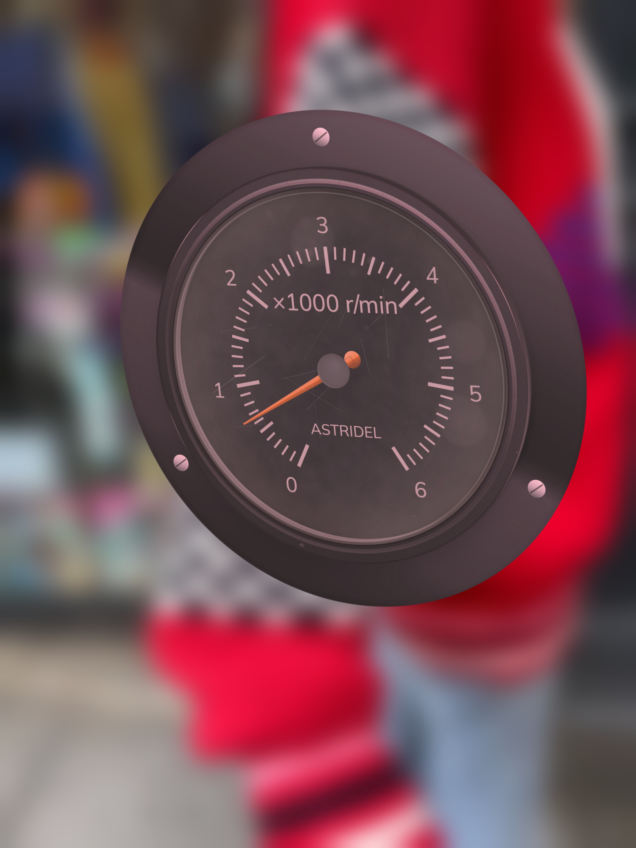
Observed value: 650 rpm
